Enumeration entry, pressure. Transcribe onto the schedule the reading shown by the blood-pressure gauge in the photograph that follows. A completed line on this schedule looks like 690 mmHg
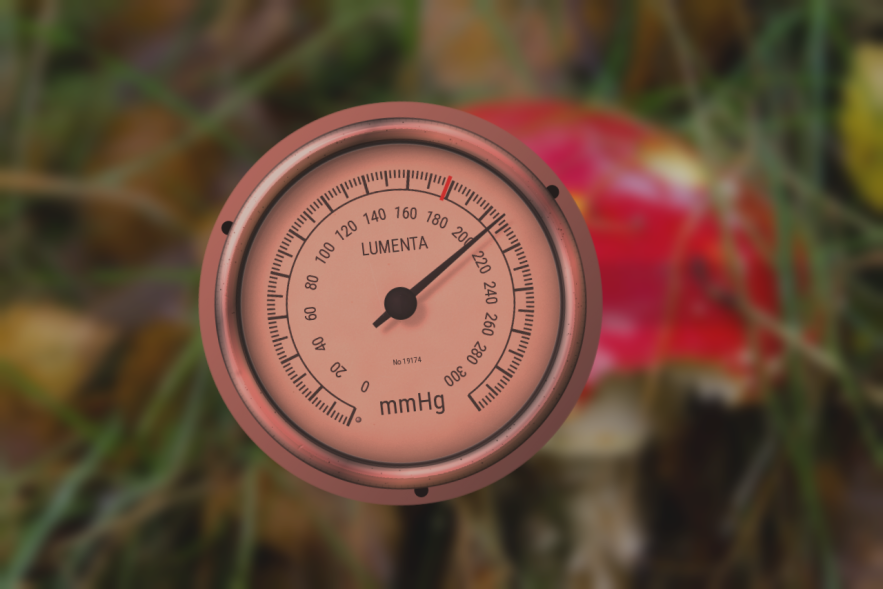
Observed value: 206 mmHg
